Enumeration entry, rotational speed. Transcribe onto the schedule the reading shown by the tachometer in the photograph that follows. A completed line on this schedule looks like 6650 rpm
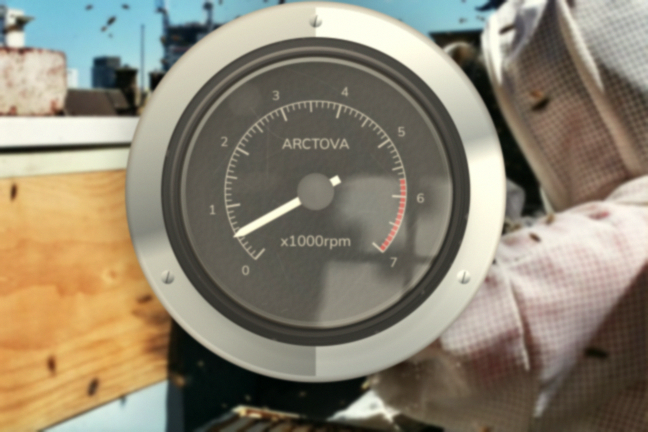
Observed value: 500 rpm
